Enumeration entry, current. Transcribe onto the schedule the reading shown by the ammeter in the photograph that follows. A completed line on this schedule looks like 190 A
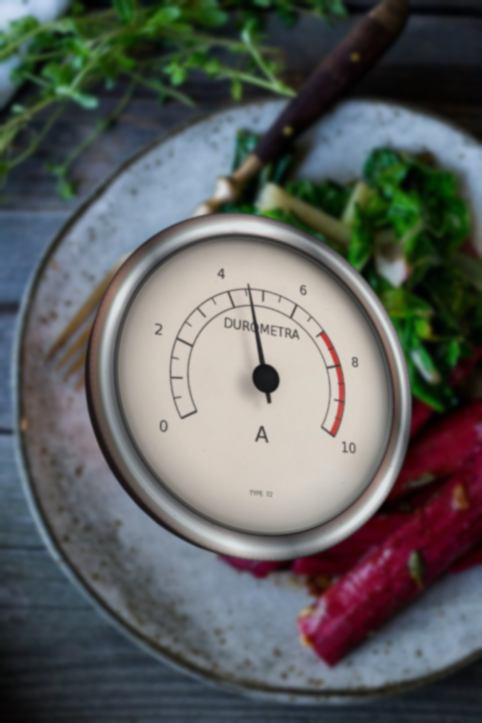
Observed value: 4.5 A
